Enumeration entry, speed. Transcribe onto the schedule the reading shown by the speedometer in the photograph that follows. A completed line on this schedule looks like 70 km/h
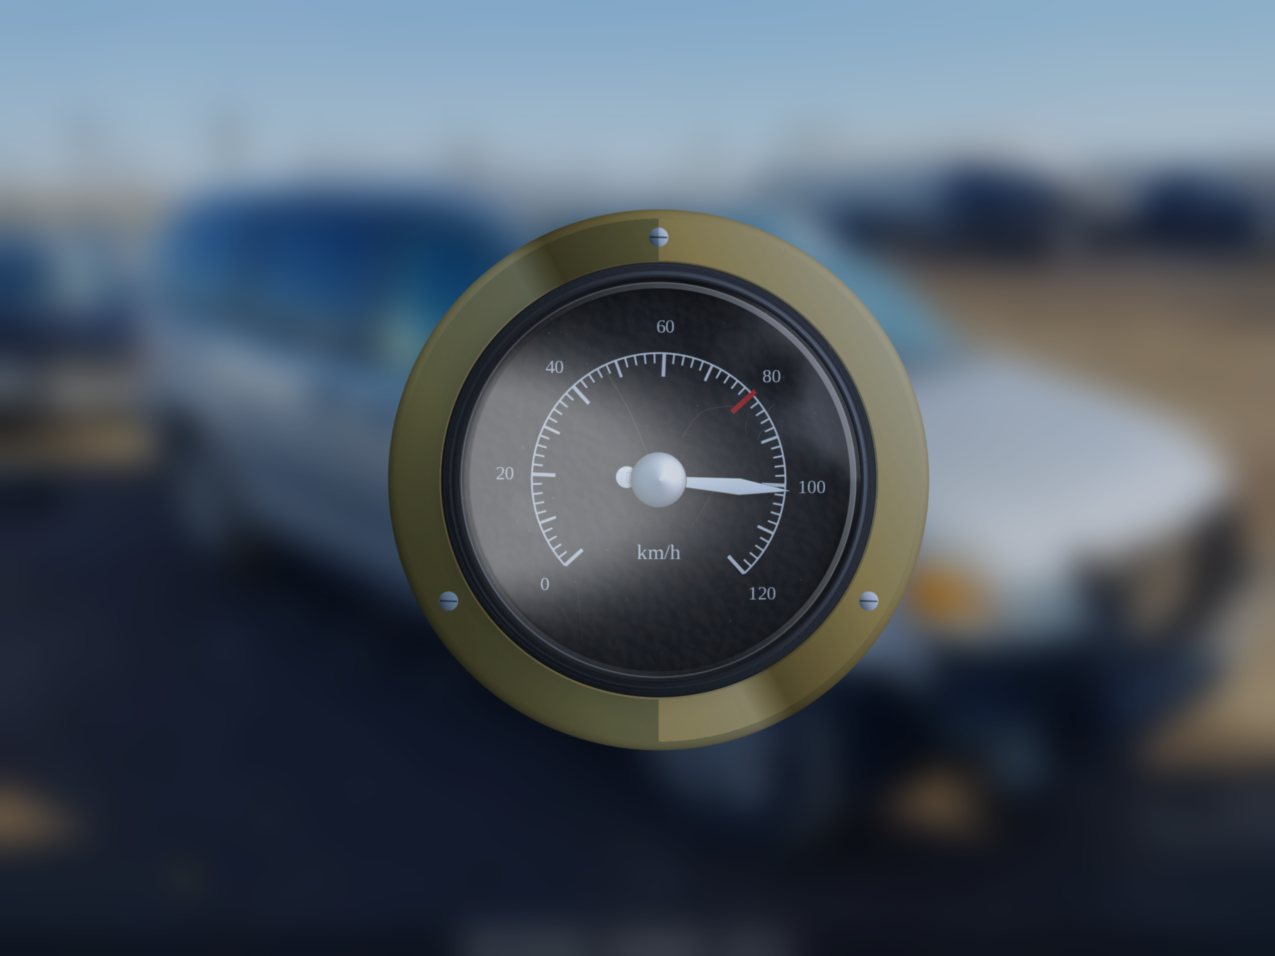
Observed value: 101 km/h
